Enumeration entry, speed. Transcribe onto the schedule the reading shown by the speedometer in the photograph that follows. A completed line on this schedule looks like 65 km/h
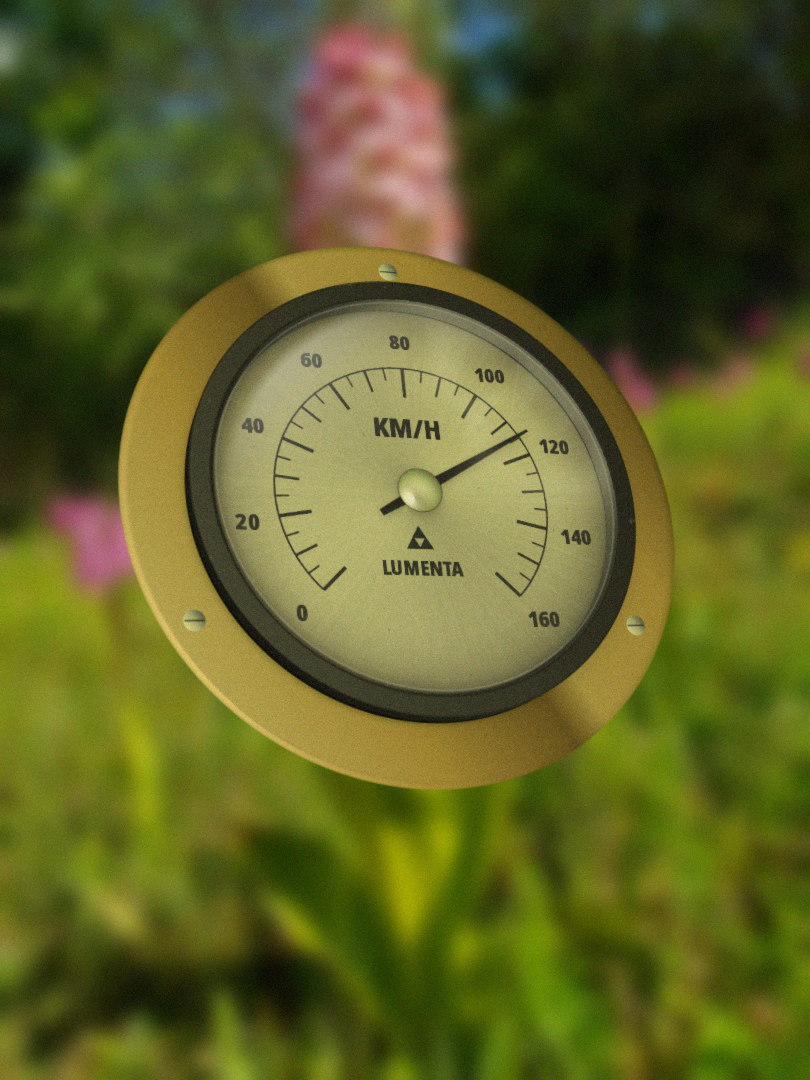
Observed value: 115 km/h
